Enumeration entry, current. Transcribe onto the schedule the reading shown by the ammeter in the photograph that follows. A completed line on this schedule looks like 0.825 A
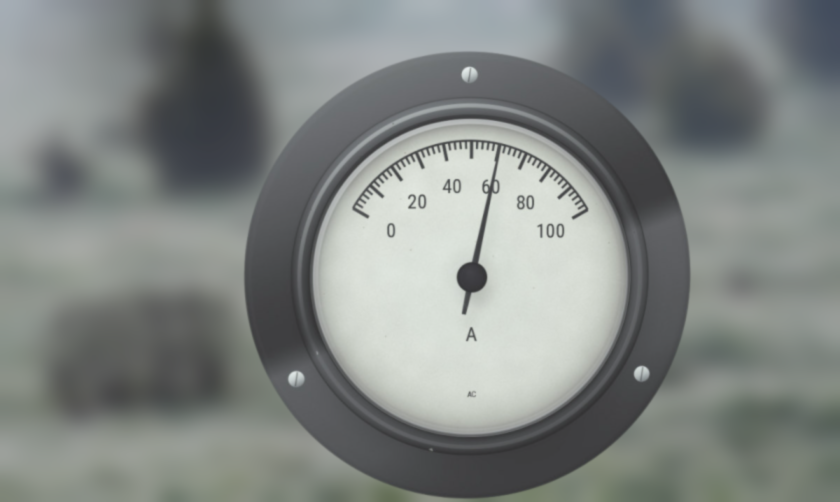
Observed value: 60 A
